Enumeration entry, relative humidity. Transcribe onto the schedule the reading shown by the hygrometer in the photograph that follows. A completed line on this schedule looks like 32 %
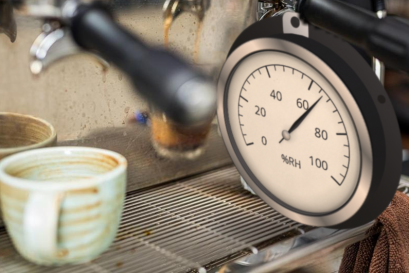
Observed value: 66 %
